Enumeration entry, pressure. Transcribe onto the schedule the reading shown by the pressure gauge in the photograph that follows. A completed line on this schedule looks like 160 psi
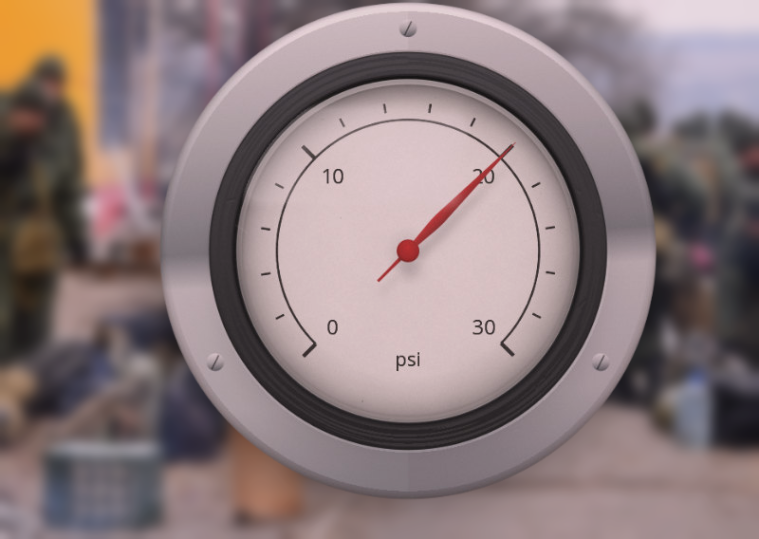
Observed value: 20 psi
